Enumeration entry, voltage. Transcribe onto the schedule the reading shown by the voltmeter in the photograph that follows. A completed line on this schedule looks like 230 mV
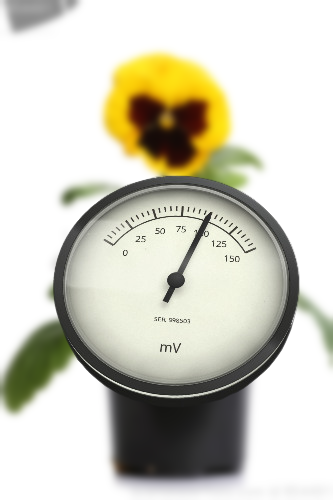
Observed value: 100 mV
